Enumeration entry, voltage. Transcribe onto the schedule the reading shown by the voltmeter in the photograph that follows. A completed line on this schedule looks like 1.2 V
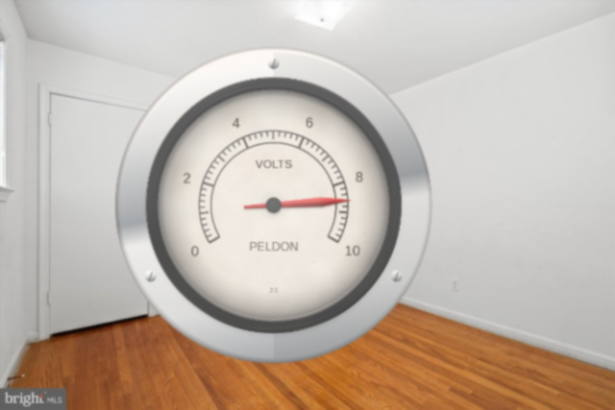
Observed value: 8.6 V
